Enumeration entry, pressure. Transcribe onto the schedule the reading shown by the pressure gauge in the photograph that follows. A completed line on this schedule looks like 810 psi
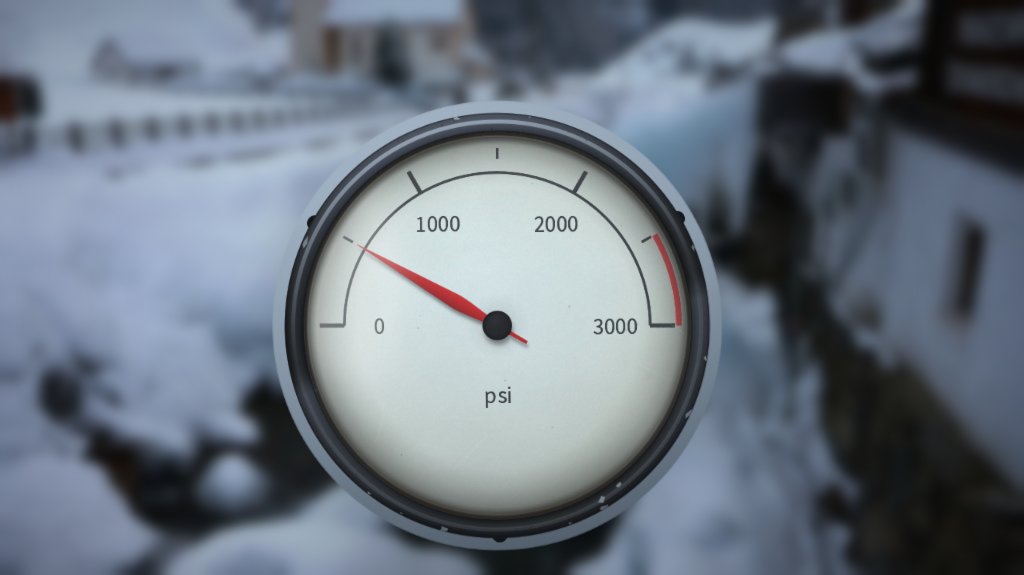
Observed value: 500 psi
